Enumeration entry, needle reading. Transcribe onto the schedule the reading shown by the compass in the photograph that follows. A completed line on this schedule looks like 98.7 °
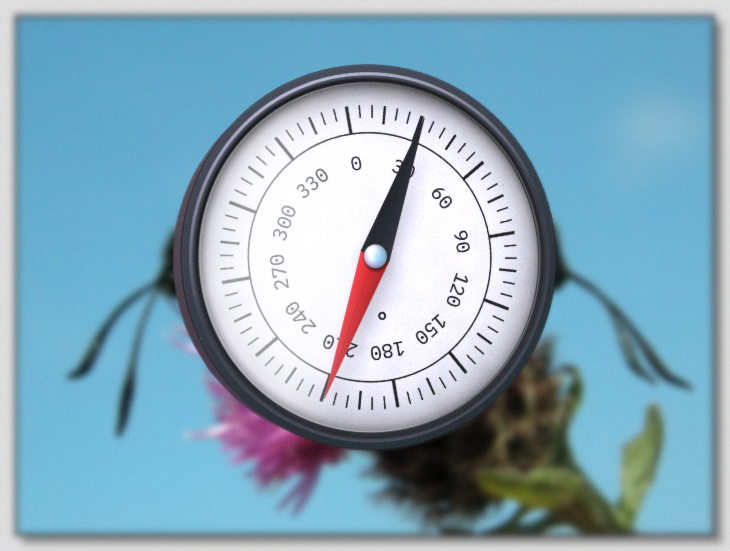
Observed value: 210 °
